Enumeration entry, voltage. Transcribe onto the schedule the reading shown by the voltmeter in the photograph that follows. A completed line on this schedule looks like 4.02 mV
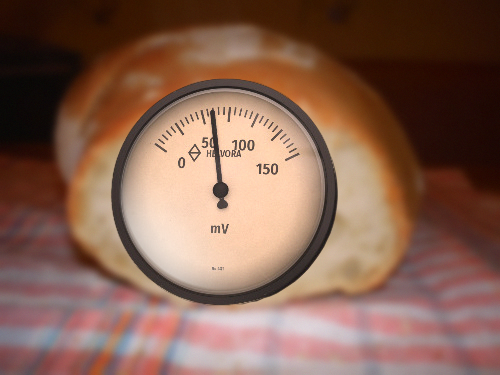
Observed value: 60 mV
